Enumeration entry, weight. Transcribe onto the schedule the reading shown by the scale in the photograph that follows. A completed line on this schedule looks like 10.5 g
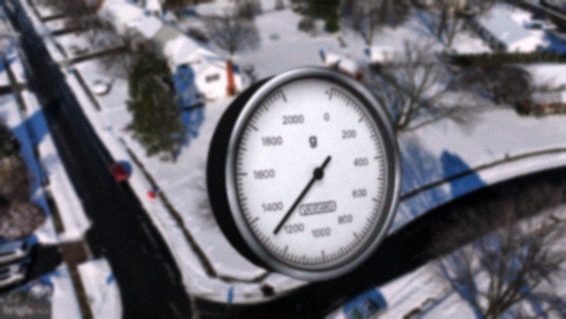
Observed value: 1300 g
